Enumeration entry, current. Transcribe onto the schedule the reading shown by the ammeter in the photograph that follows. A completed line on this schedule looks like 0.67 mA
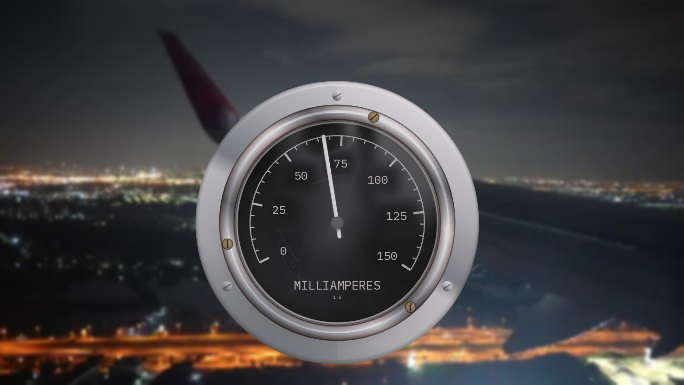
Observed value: 67.5 mA
